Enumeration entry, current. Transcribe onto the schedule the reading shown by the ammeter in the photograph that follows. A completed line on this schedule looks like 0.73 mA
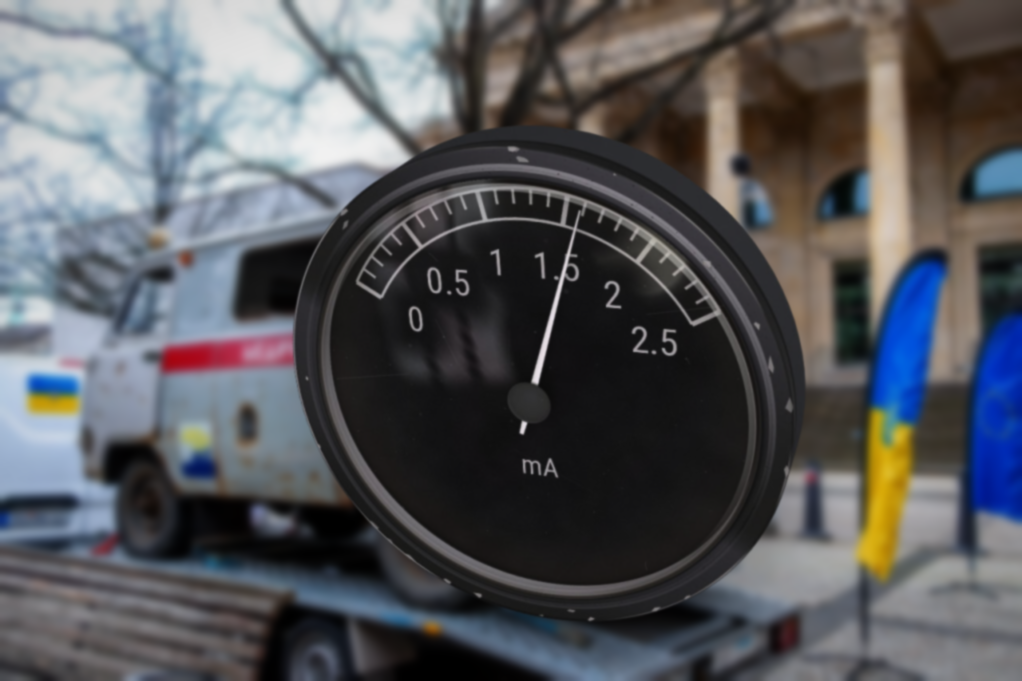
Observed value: 1.6 mA
